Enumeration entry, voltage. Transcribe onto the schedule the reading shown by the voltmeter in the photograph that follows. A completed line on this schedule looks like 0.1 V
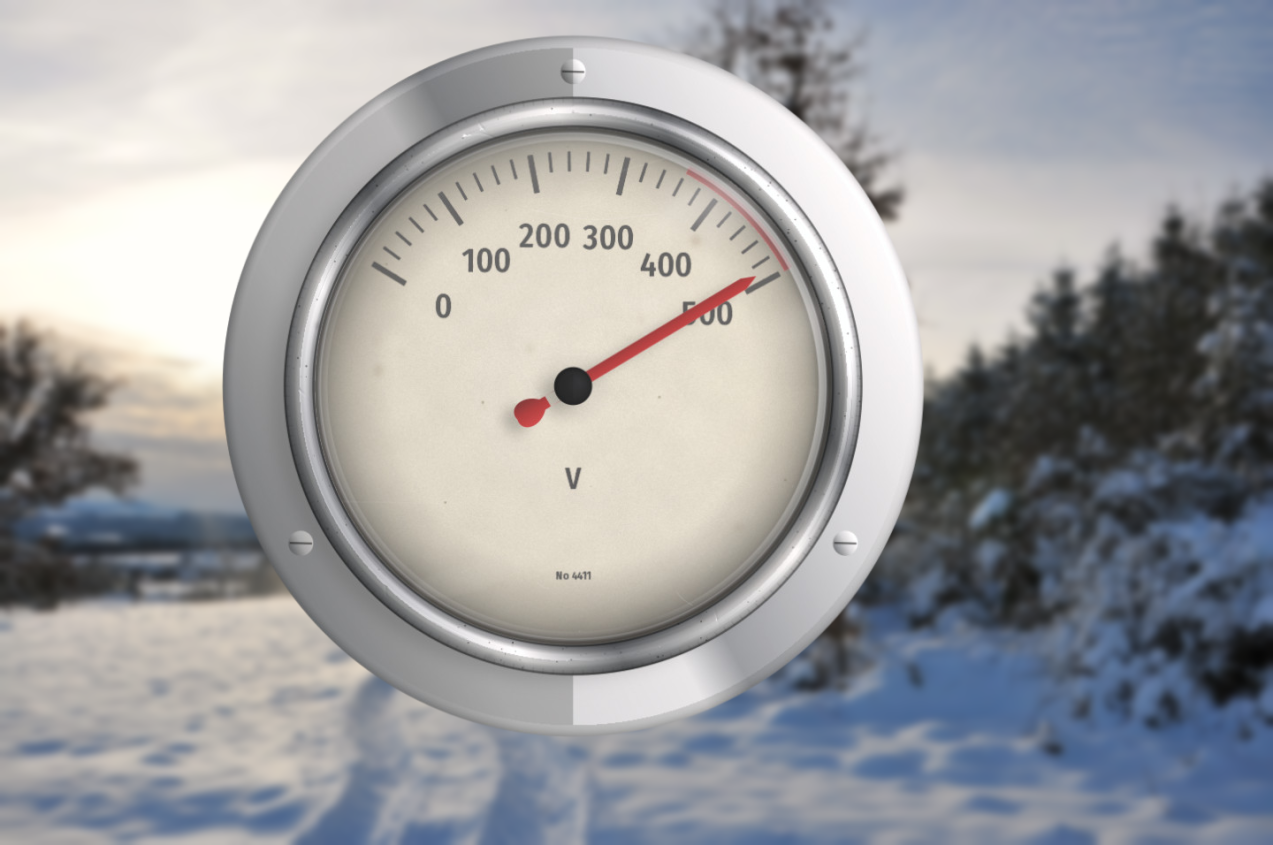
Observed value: 490 V
